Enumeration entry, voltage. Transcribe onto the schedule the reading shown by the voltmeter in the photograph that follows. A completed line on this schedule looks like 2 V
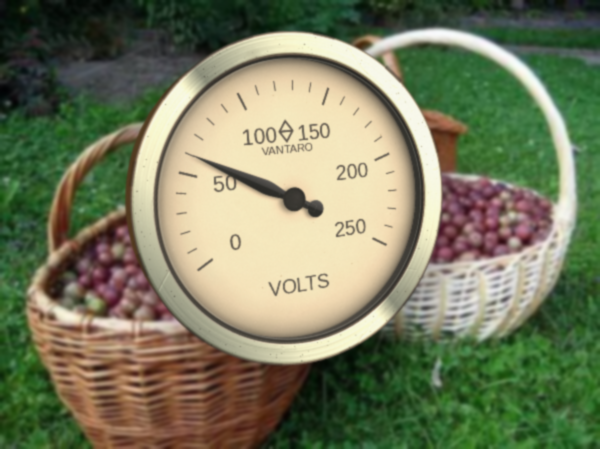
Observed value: 60 V
